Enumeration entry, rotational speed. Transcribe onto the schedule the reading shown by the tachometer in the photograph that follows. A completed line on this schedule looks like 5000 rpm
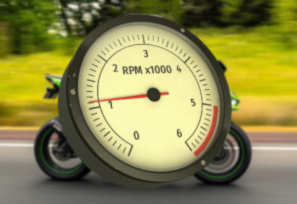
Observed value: 1100 rpm
